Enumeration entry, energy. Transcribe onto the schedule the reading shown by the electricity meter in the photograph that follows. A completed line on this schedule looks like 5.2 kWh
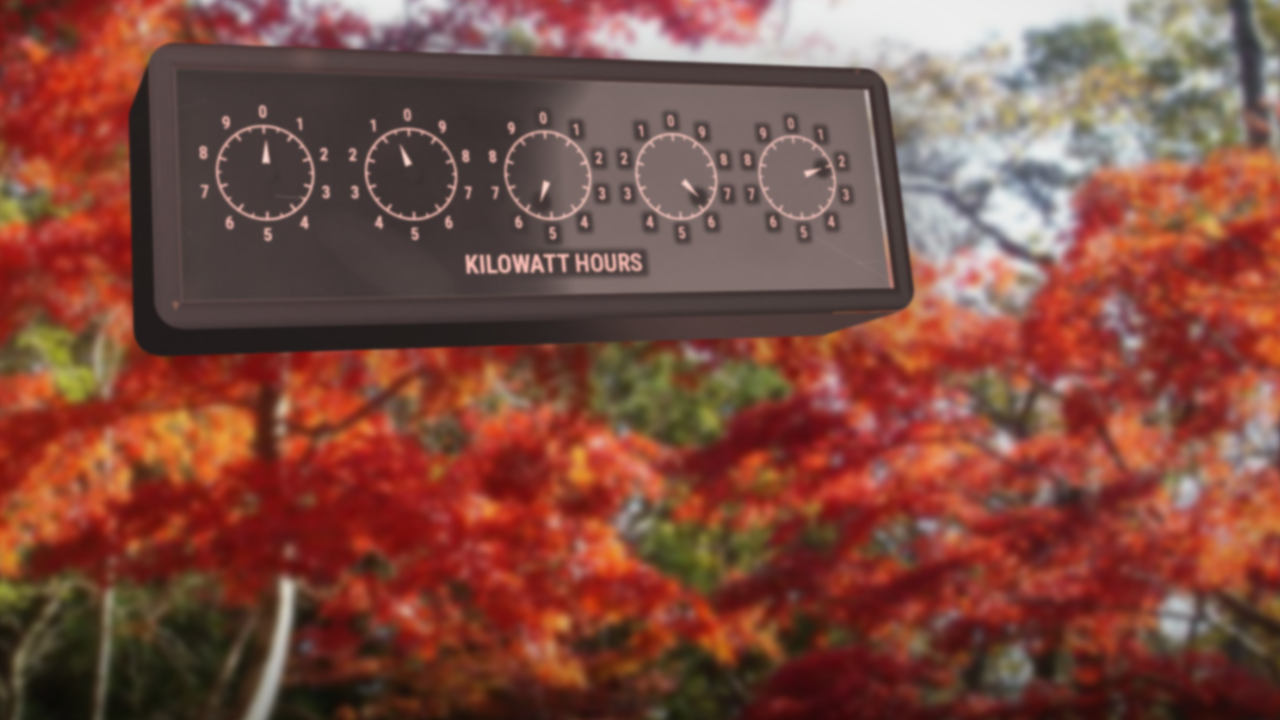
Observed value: 562 kWh
